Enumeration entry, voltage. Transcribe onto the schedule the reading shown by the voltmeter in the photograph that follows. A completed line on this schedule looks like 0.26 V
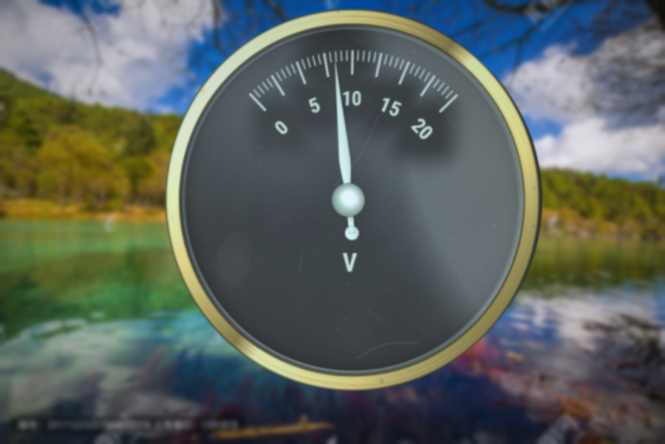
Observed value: 8.5 V
